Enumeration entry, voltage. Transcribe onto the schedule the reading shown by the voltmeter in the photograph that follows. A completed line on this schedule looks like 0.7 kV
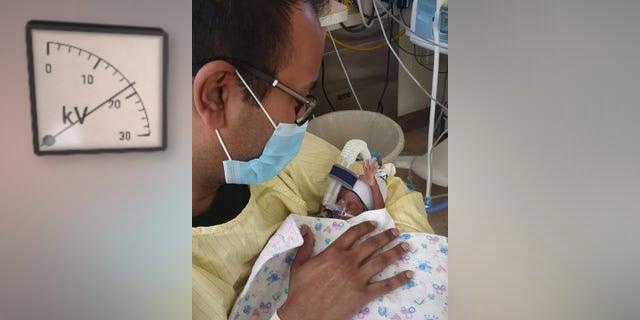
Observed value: 18 kV
